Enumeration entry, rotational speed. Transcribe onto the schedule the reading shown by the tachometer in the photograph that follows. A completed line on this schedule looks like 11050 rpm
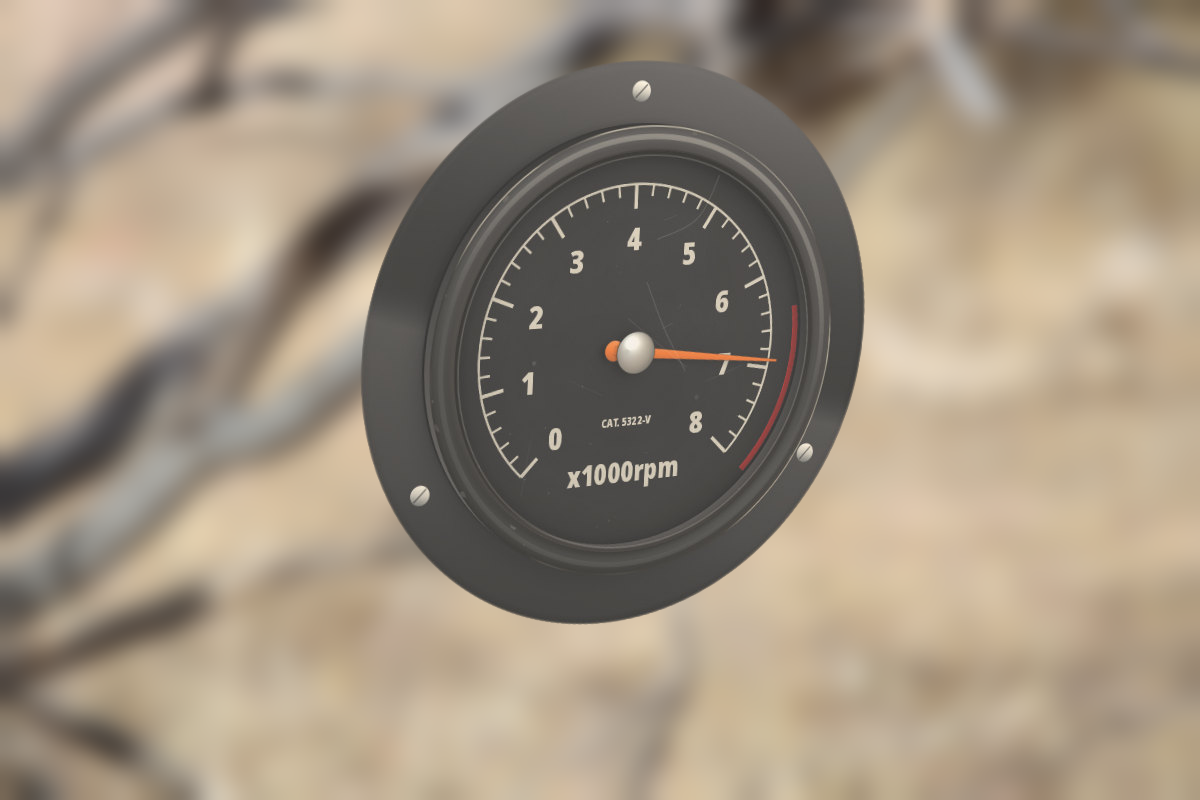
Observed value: 6900 rpm
